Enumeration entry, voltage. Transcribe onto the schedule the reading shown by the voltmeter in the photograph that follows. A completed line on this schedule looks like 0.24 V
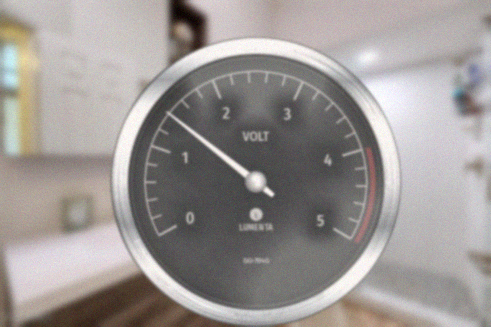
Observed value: 1.4 V
